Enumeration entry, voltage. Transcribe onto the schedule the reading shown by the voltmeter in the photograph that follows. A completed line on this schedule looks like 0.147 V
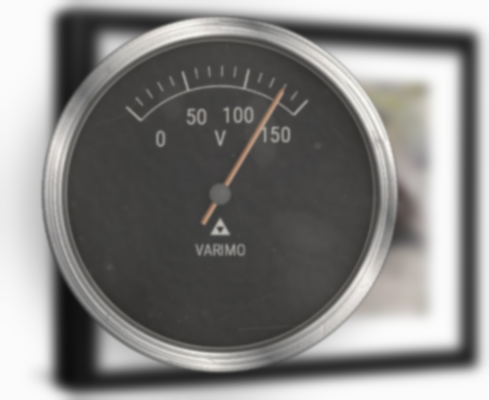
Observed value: 130 V
